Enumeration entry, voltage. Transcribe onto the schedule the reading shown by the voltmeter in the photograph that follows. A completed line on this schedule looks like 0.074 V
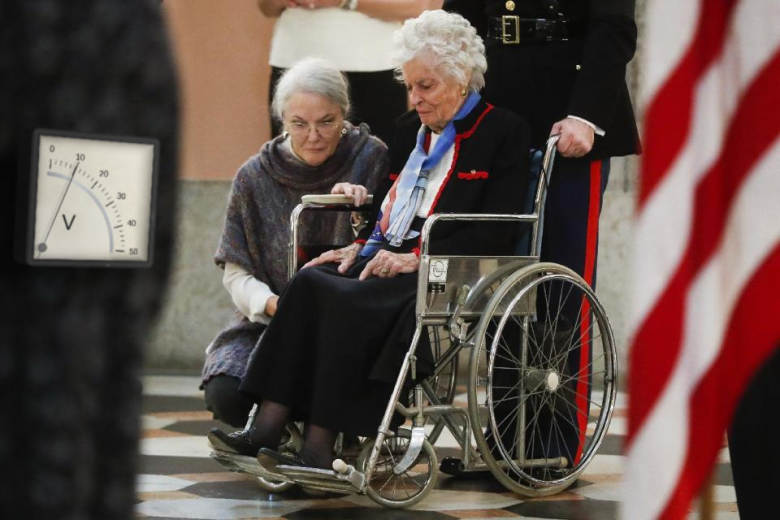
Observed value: 10 V
